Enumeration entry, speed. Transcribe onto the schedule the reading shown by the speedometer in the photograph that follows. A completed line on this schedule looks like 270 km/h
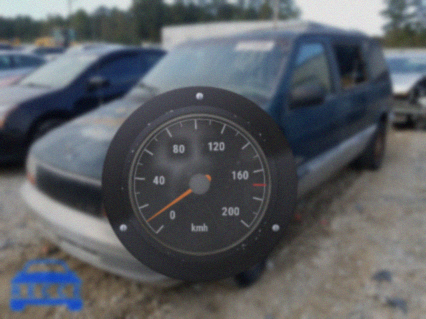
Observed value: 10 km/h
